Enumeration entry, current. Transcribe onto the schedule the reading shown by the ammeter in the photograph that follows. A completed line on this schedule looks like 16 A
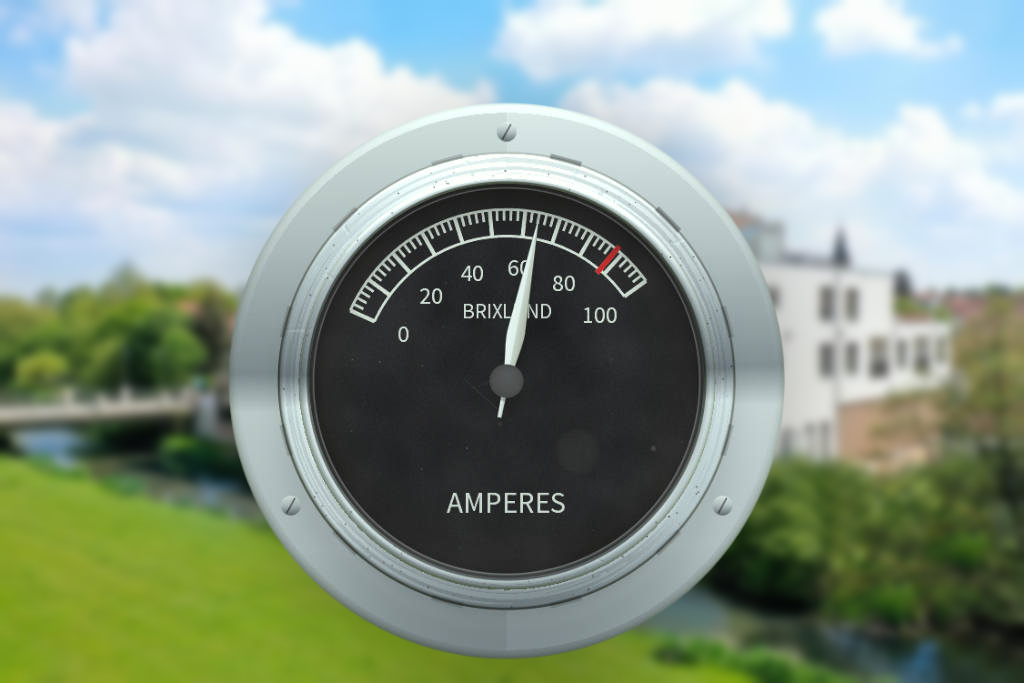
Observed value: 64 A
